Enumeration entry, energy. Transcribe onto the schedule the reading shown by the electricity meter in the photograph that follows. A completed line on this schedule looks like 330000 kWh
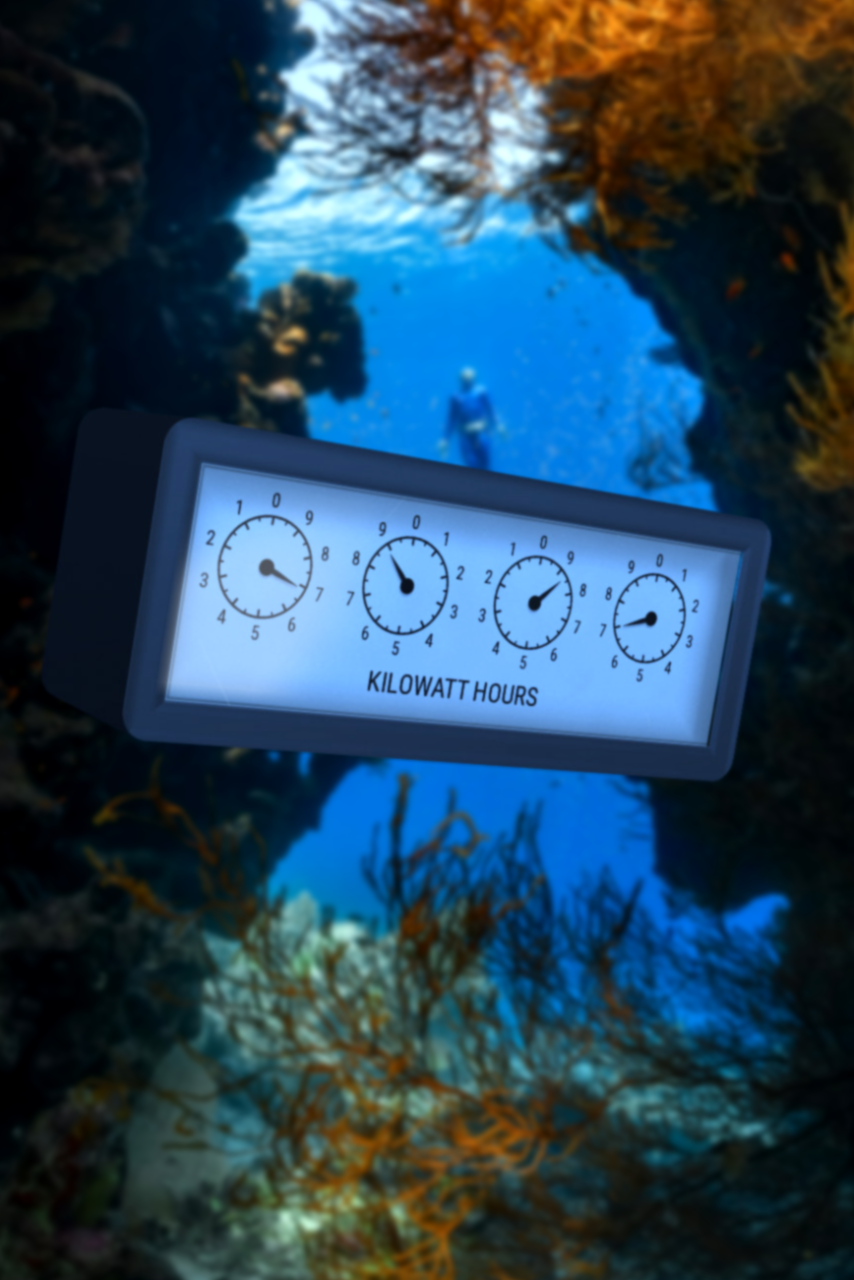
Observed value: 6887 kWh
